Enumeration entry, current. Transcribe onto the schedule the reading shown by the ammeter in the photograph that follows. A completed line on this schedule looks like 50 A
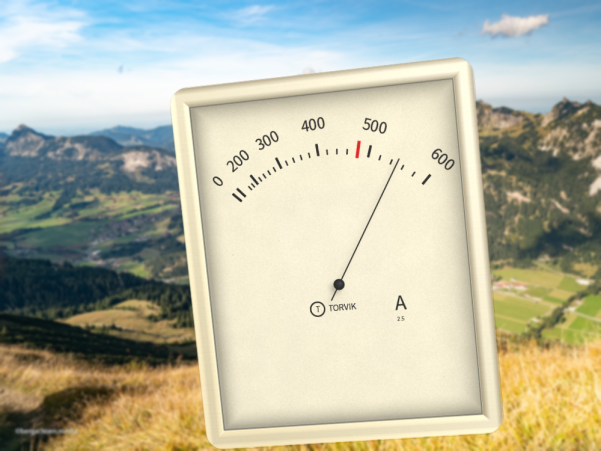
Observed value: 550 A
